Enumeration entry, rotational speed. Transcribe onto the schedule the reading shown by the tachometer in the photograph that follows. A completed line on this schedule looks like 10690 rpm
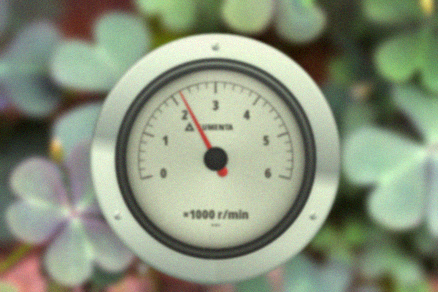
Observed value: 2200 rpm
